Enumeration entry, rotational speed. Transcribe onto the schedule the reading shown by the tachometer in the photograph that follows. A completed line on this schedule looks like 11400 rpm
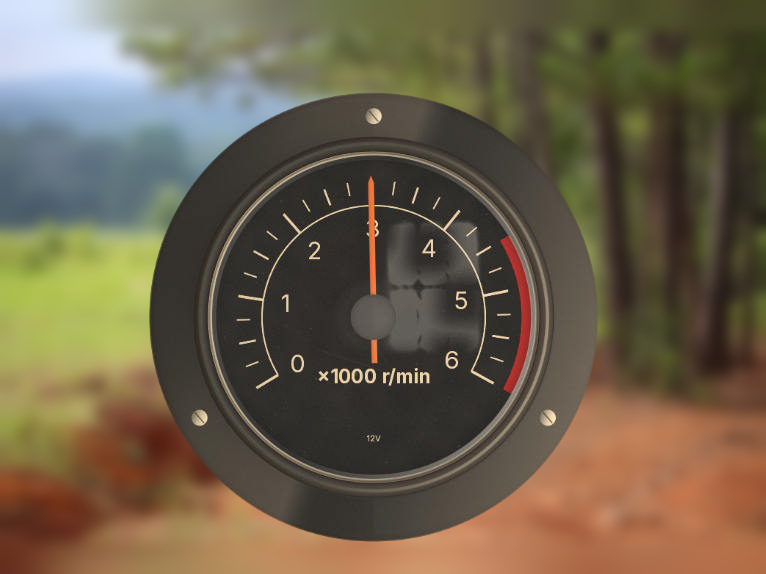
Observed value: 3000 rpm
